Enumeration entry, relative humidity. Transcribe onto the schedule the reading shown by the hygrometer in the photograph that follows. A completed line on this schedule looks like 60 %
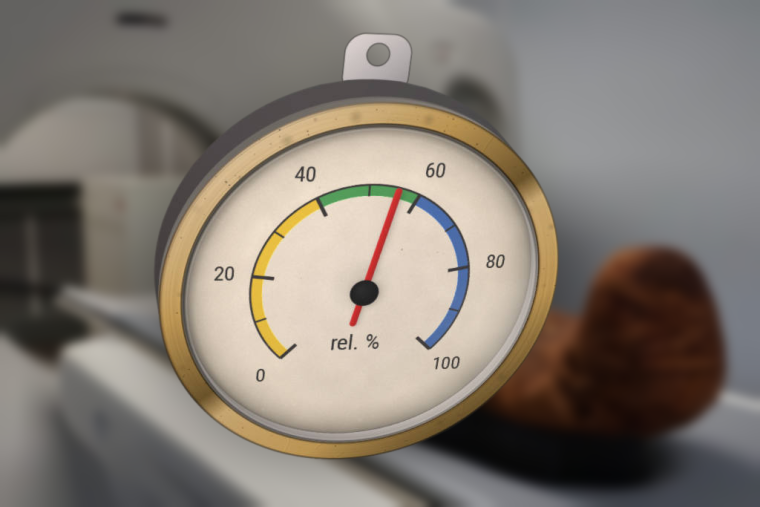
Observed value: 55 %
